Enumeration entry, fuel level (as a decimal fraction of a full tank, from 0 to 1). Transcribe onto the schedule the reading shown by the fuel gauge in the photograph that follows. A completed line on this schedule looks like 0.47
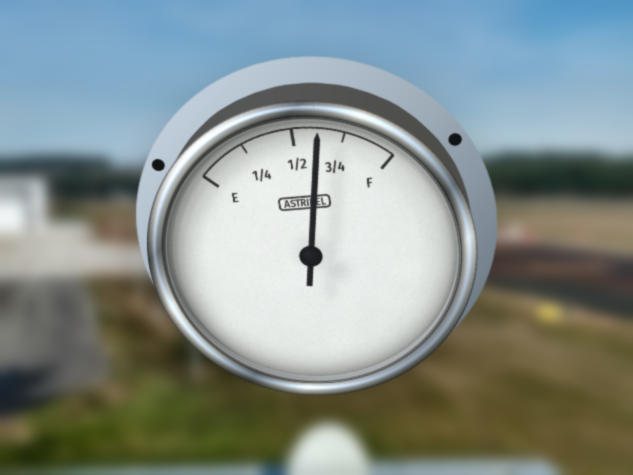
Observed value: 0.625
